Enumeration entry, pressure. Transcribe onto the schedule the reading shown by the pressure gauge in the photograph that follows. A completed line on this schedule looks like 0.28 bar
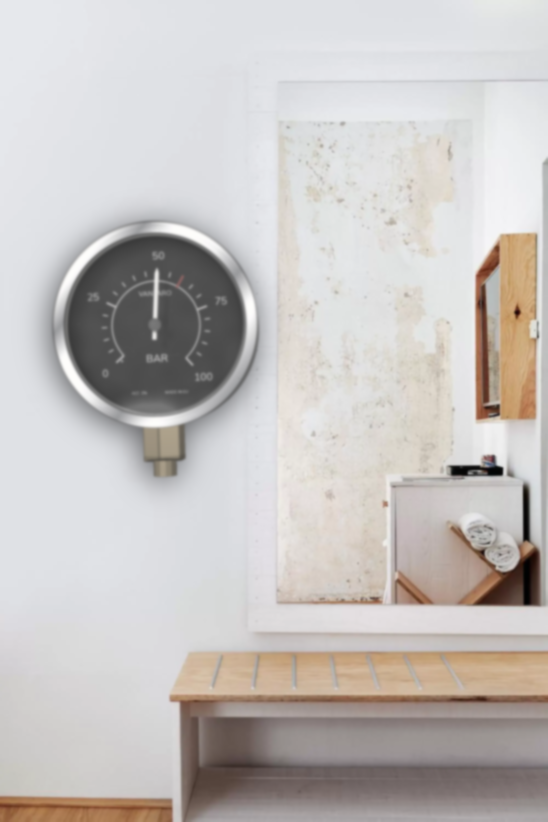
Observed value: 50 bar
